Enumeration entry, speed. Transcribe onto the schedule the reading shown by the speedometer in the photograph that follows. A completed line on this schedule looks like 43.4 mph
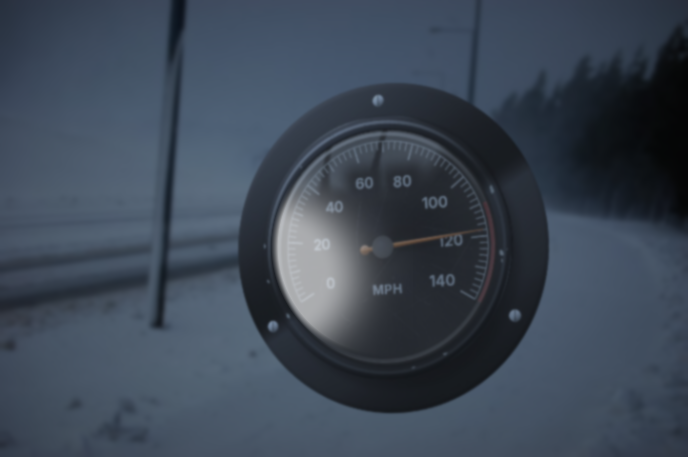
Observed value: 118 mph
